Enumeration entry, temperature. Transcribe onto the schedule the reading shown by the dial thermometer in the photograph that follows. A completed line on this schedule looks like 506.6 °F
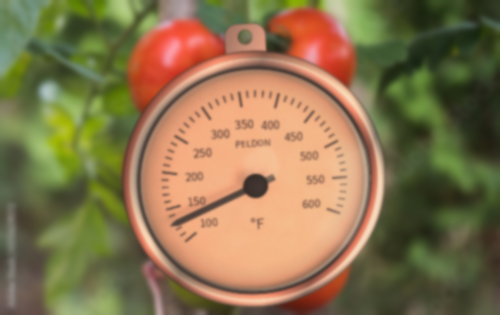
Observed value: 130 °F
